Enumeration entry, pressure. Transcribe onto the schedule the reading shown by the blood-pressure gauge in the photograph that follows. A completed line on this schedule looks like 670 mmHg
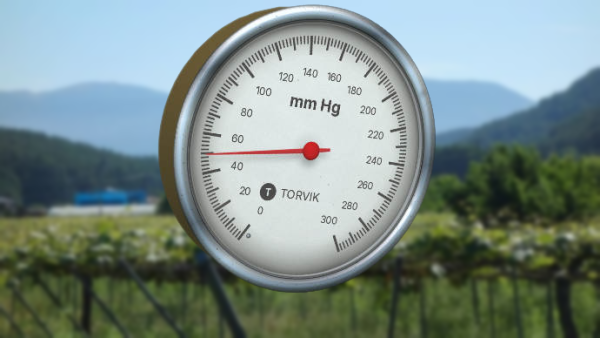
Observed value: 50 mmHg
